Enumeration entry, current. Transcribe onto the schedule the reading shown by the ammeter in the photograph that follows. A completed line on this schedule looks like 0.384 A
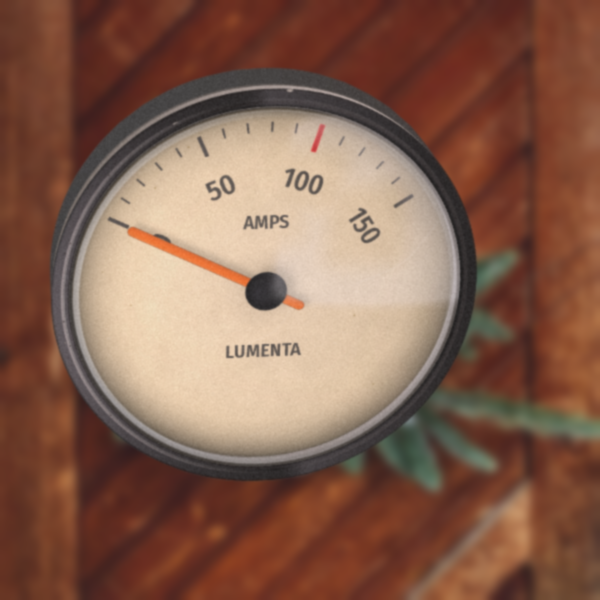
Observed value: 0 A
